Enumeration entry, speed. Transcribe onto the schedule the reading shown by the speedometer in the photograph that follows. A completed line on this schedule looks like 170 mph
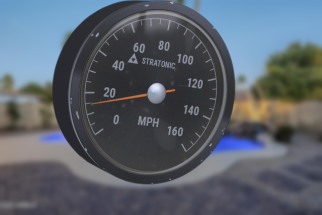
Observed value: 15 mph
